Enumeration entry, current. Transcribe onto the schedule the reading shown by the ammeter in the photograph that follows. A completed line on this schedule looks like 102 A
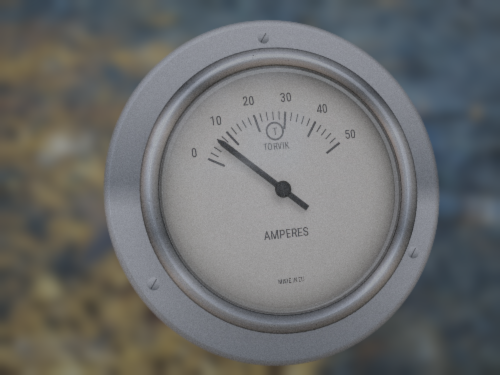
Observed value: 6 A
